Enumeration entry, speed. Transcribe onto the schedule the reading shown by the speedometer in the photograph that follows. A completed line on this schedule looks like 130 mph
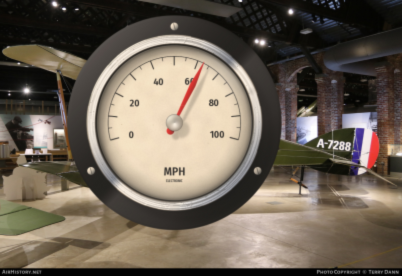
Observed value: 62.5 mph
